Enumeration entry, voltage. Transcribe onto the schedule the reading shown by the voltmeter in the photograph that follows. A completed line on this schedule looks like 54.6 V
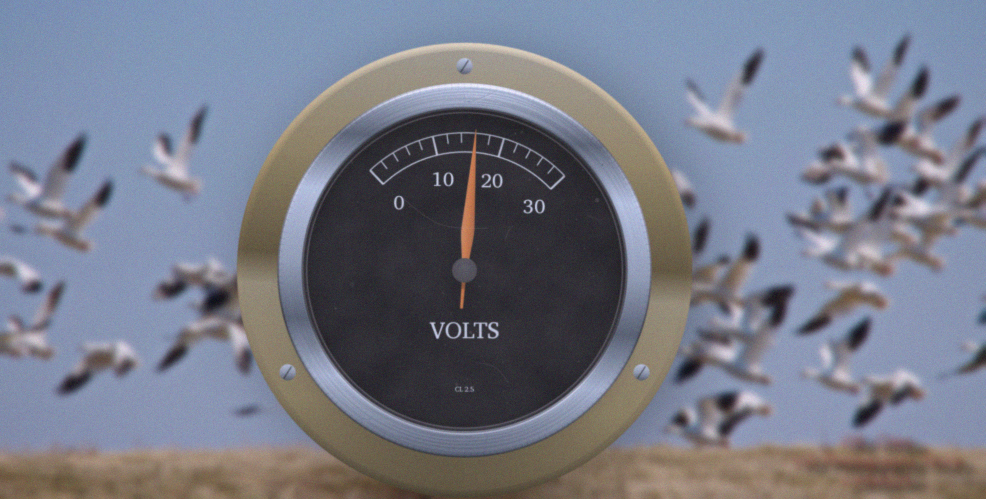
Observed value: 16 V
